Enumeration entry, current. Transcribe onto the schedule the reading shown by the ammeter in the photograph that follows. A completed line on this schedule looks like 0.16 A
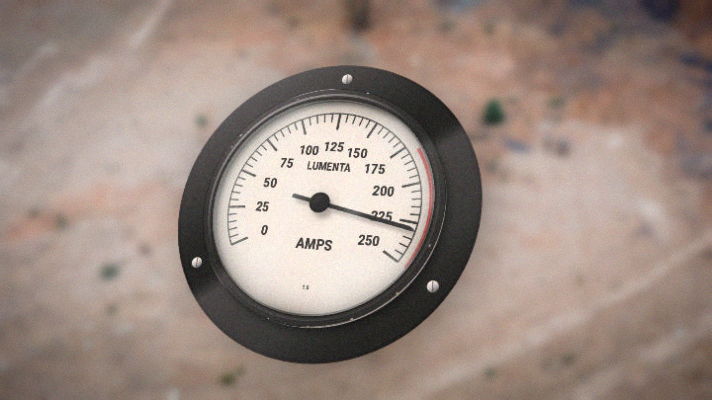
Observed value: 230 A
